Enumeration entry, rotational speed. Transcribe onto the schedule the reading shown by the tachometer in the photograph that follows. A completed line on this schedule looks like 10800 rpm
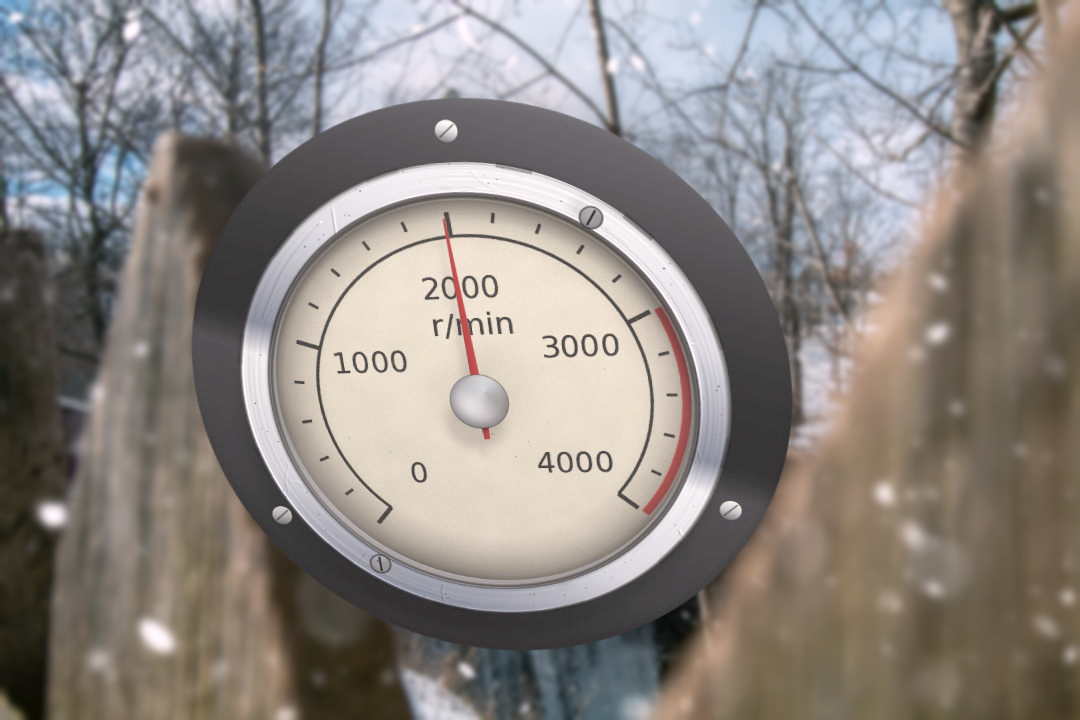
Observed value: 2000 rpm
